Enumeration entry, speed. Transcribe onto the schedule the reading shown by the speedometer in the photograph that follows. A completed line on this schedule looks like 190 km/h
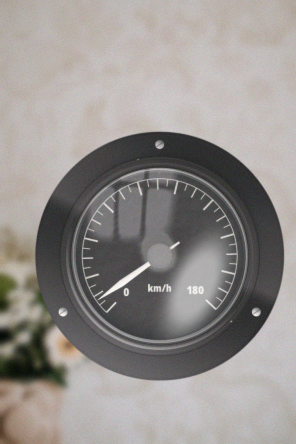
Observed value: 7.5 km/h
